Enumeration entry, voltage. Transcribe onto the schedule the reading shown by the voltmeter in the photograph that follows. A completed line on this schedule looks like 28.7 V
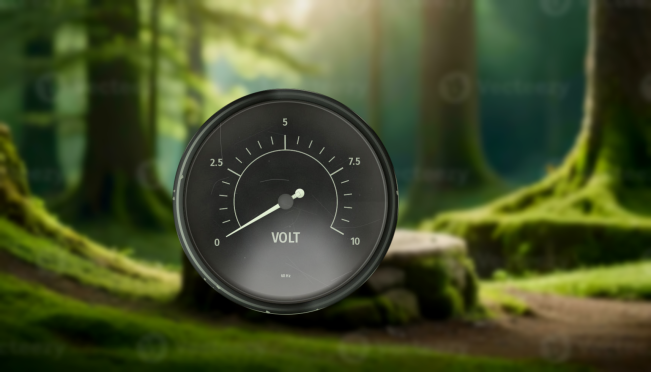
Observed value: 0 V
